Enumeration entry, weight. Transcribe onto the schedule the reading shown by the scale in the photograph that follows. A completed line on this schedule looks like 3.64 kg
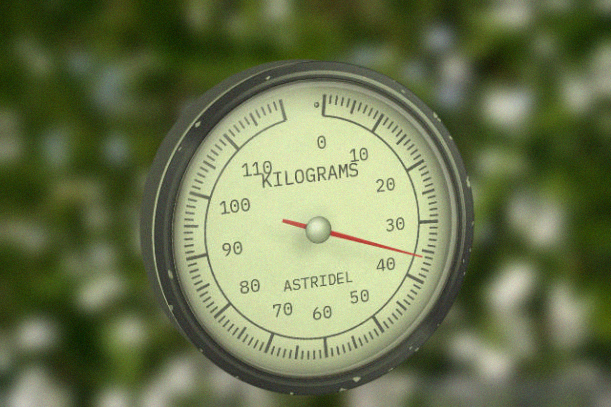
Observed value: 36 kg
